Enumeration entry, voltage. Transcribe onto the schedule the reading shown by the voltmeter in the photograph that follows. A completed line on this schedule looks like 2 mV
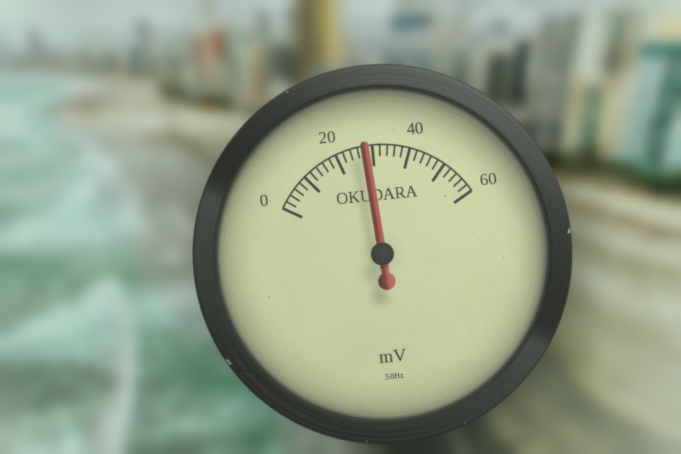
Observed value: 28 mV
